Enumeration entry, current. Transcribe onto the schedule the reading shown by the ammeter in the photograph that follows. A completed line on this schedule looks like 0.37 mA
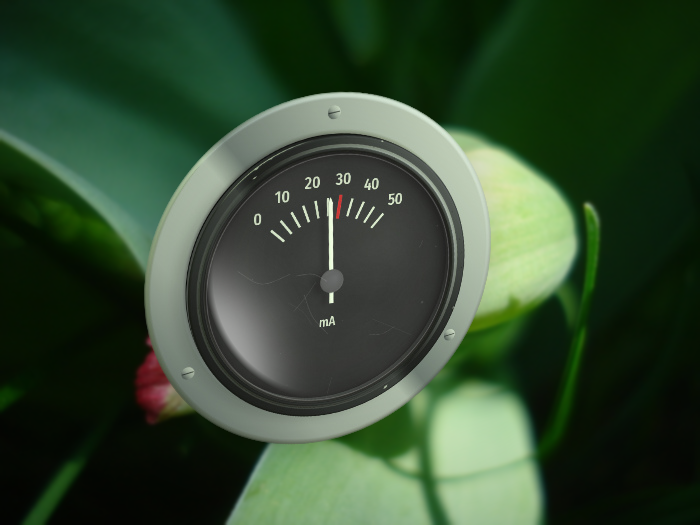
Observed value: 25 mA
